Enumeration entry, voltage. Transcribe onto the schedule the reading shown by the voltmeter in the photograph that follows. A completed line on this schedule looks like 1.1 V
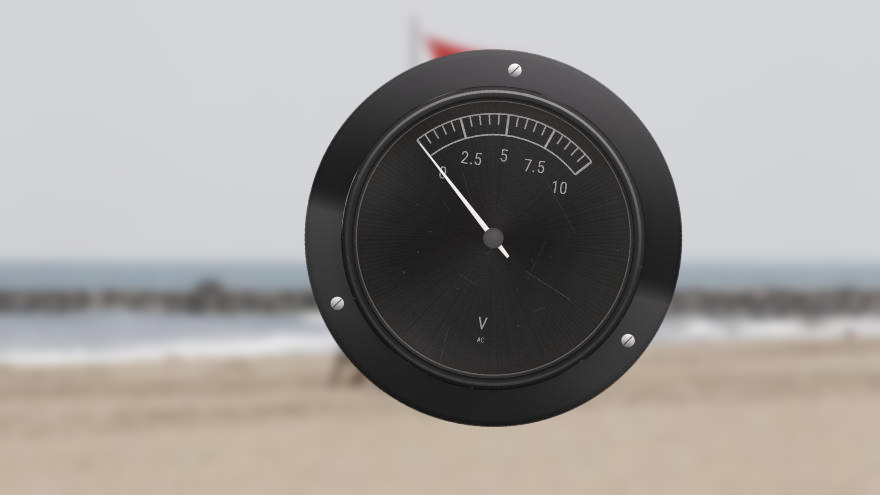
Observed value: 0 V
